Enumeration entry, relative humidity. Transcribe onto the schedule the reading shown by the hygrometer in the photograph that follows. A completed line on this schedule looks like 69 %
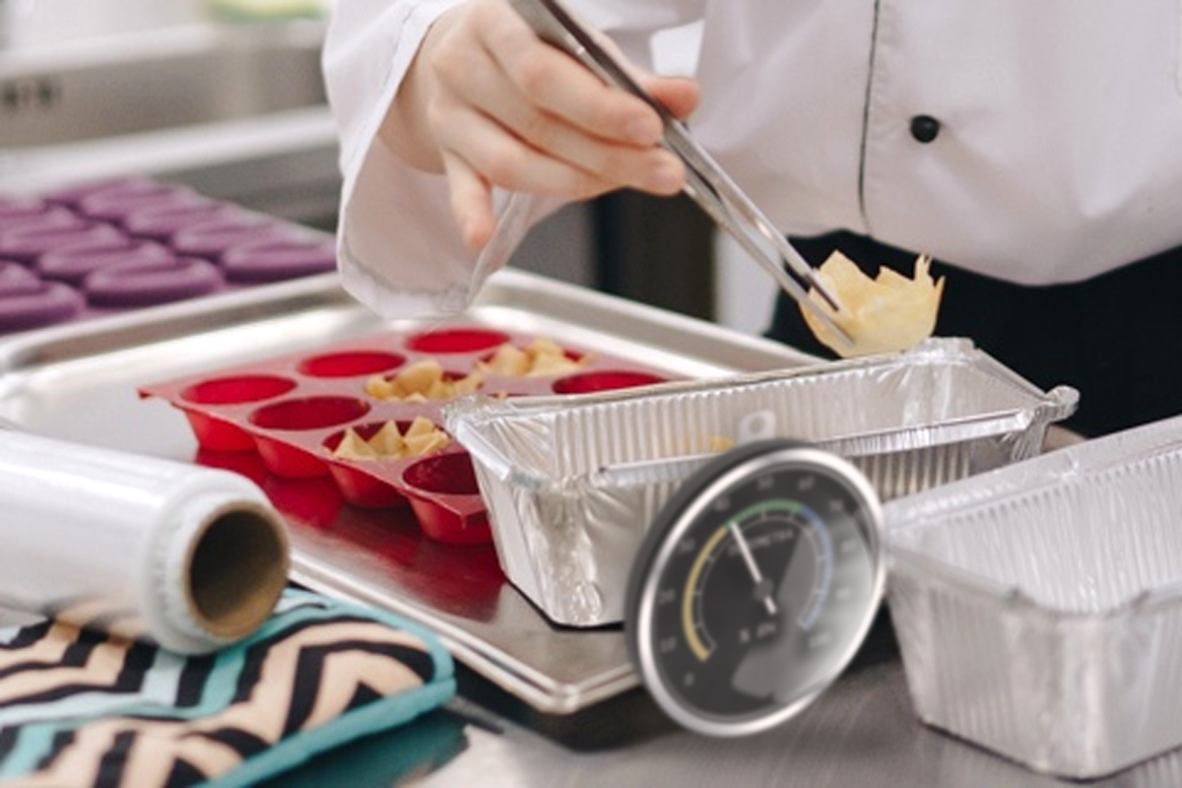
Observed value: 40 %
